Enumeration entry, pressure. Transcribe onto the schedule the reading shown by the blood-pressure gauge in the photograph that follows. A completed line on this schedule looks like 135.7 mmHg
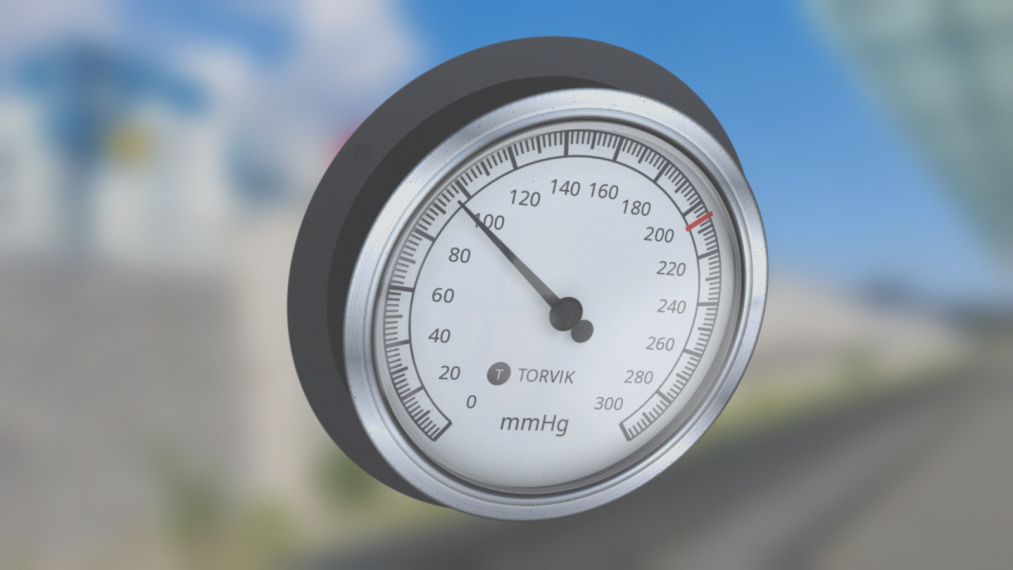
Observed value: 96 mmHg
